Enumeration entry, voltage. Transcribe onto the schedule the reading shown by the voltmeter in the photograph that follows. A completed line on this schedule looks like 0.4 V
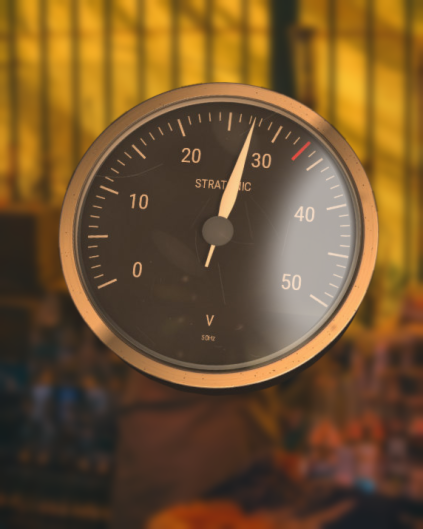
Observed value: 27.5 V
